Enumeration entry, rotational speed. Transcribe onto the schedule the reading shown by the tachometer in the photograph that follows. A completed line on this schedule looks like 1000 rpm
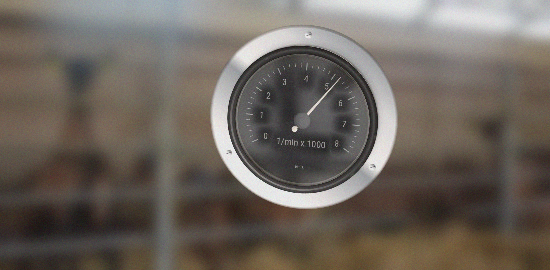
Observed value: 5200 rpm
